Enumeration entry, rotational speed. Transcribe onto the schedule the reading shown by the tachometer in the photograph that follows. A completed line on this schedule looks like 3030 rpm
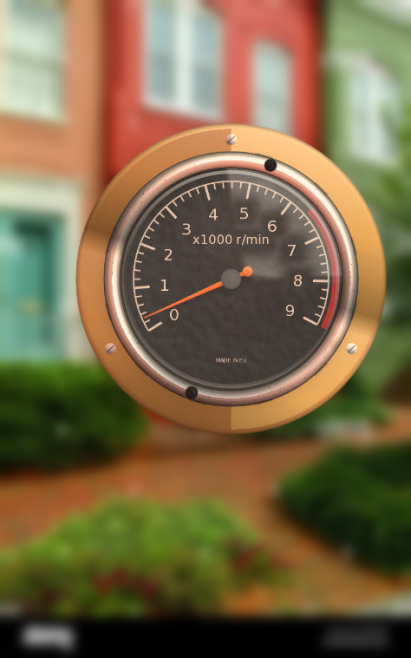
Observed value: 300 rpm
